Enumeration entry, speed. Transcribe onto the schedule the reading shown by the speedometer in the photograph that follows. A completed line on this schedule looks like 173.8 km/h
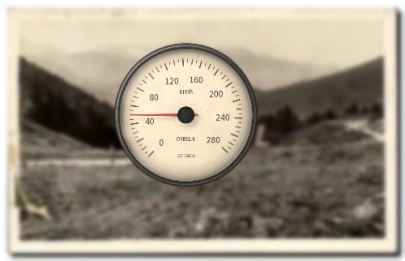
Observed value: 50 km/h
